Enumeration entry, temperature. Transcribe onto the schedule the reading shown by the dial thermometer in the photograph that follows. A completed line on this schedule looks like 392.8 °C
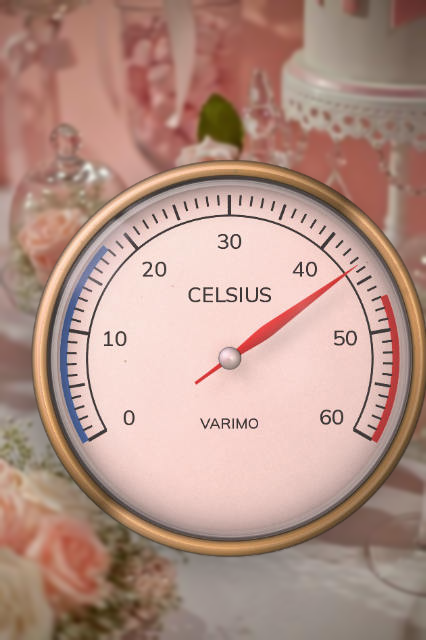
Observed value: 43.5 °C
